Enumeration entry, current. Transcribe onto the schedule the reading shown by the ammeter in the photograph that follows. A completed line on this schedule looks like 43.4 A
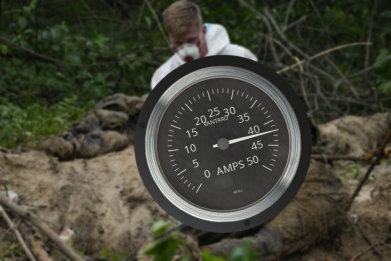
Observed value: 42 A
